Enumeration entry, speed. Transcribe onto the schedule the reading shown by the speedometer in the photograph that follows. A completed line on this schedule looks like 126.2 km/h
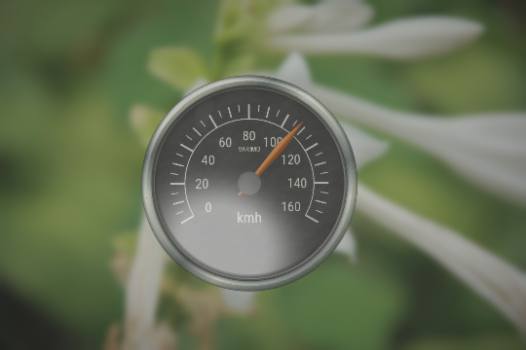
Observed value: 107.5 km/h
